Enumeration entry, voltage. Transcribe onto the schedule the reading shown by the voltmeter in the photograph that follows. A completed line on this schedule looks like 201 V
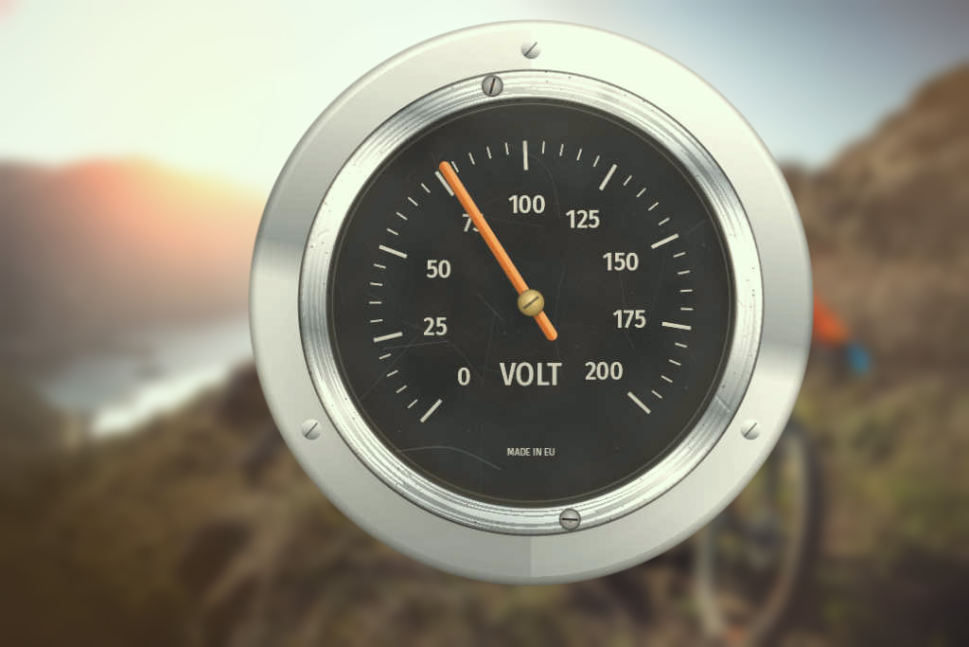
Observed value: 77.5 V
